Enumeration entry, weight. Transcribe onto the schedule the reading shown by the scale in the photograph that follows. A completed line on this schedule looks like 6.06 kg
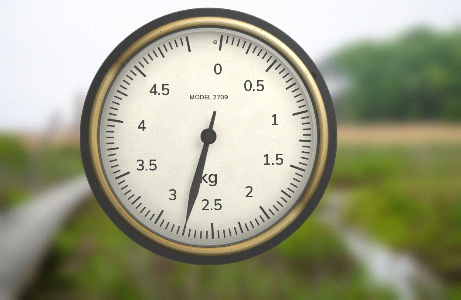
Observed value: 2.75 kg
